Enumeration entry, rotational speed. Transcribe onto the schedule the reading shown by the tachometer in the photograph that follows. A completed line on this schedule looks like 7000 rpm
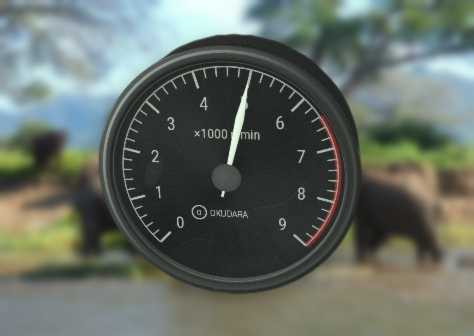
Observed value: 5000 rpm
